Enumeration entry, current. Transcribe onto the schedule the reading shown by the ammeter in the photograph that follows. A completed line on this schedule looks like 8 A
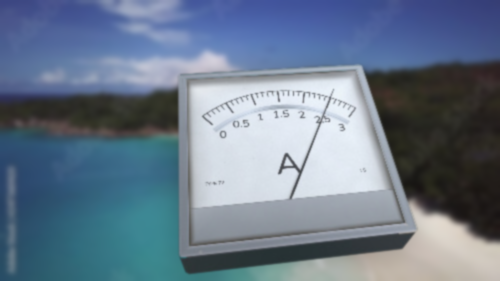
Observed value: 2.5 A
